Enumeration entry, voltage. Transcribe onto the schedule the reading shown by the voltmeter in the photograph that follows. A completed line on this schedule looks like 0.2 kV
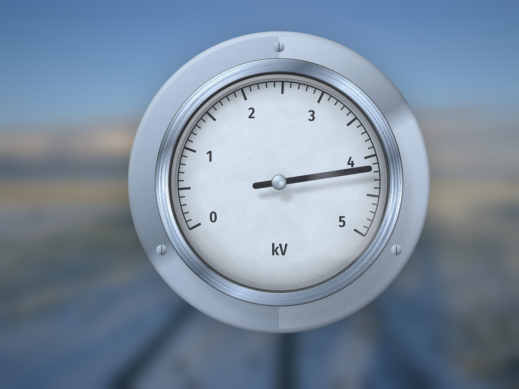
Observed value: 4.15 kV
